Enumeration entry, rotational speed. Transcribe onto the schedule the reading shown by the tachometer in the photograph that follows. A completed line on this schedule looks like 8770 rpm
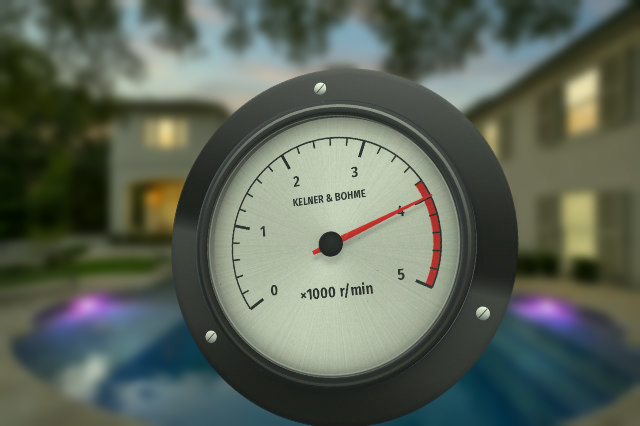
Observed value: 4000 rpm
